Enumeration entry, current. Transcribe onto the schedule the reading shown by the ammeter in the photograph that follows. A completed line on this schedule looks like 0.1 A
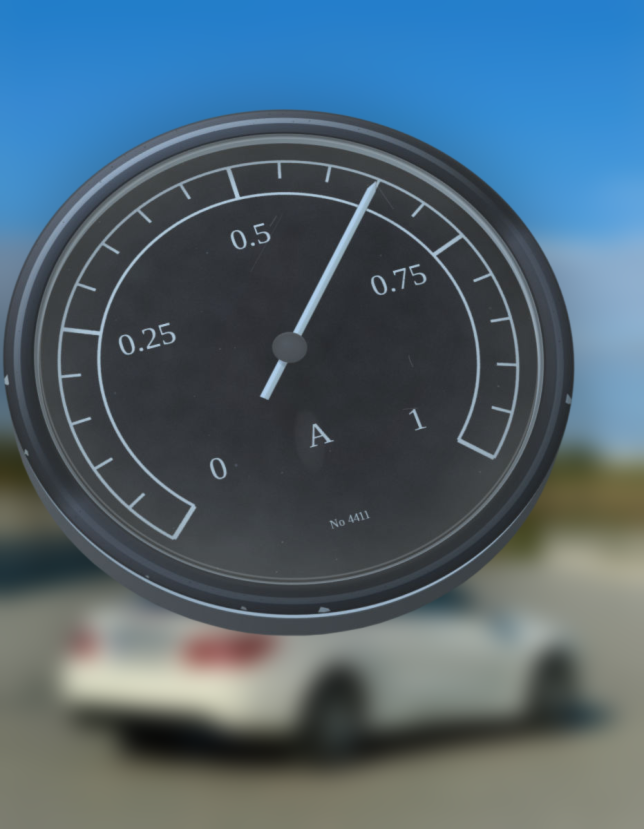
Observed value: 0.65 A
